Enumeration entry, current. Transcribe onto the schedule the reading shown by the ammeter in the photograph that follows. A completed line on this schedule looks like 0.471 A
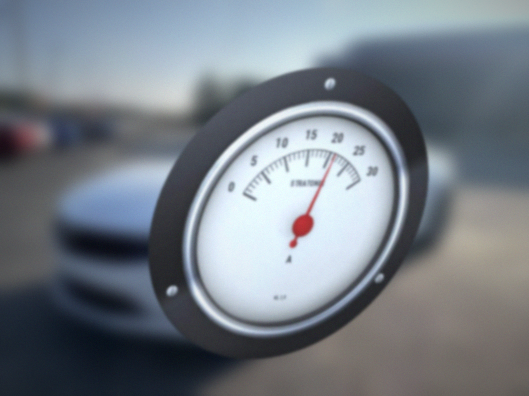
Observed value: 20 A
